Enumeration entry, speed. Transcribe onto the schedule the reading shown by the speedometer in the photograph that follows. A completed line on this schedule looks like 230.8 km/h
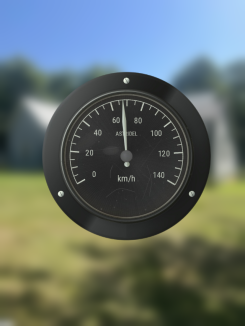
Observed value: 67.5 km/h
